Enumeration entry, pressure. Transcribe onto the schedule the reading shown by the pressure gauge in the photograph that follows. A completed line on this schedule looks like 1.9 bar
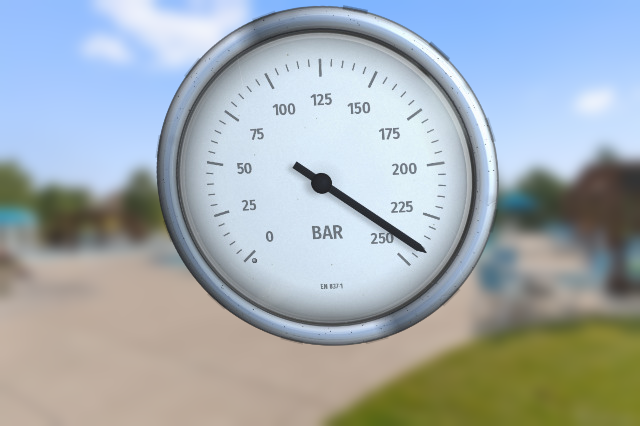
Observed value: 240 bar
